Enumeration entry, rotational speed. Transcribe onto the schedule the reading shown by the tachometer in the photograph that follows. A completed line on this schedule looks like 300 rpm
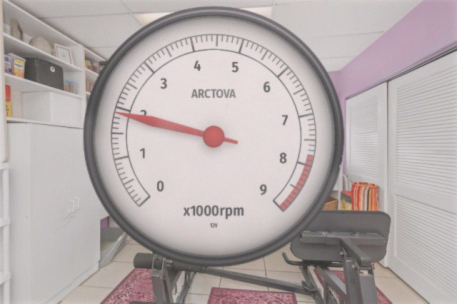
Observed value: 1900 rpm
